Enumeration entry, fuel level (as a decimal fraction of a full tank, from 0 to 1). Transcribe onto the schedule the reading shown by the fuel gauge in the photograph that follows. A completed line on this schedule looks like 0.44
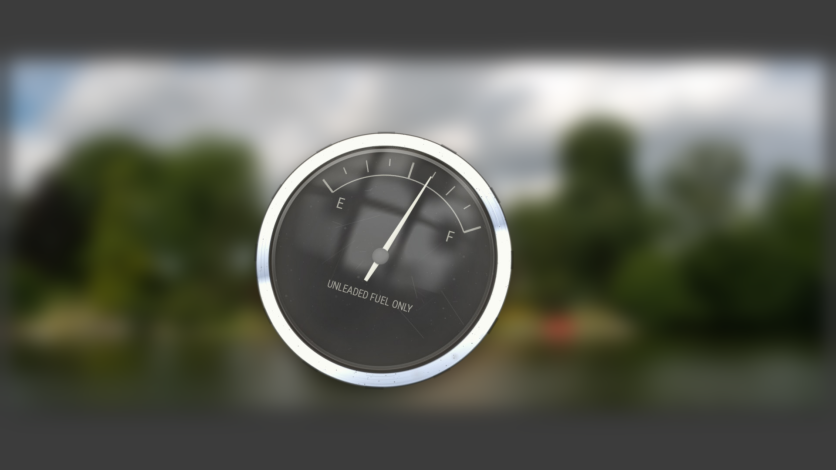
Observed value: 0.625
